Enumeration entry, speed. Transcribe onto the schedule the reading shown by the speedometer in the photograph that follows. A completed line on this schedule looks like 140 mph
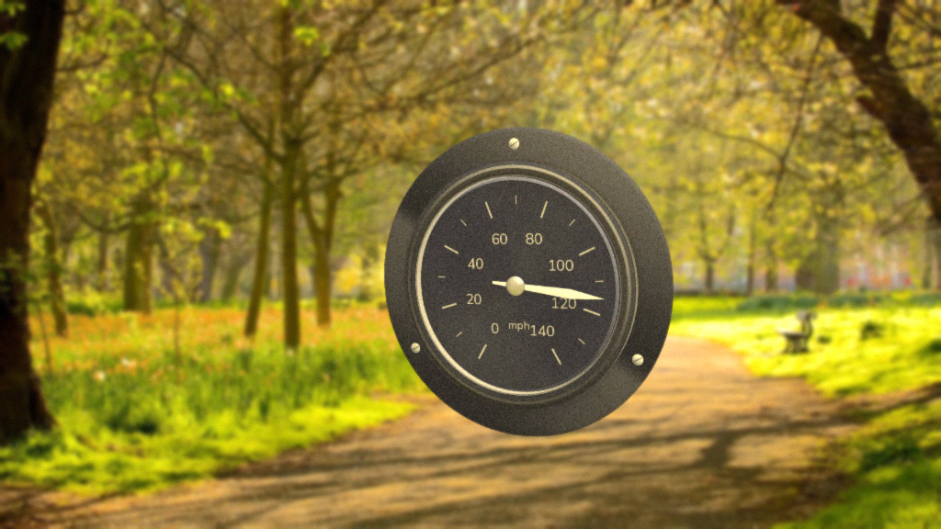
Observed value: 115 mph
